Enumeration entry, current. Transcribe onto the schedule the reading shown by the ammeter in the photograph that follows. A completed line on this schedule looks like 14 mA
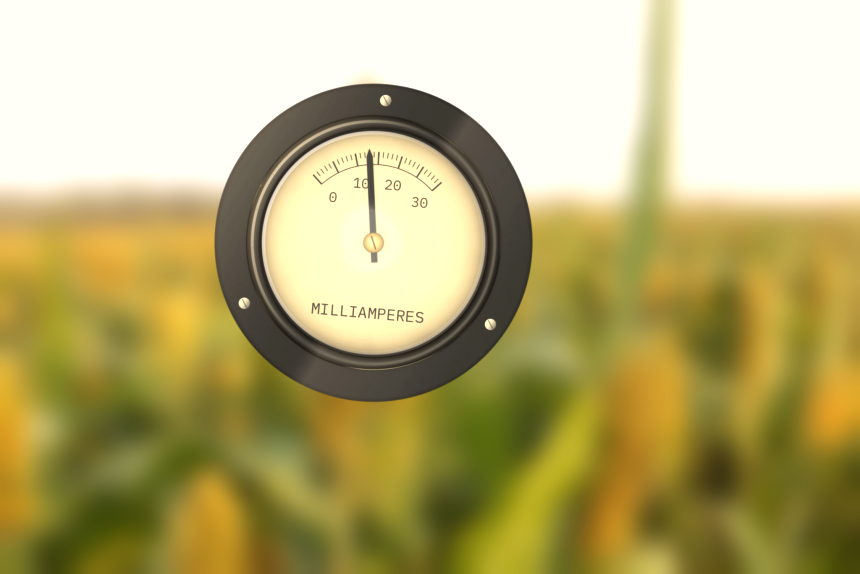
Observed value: 13 mA
